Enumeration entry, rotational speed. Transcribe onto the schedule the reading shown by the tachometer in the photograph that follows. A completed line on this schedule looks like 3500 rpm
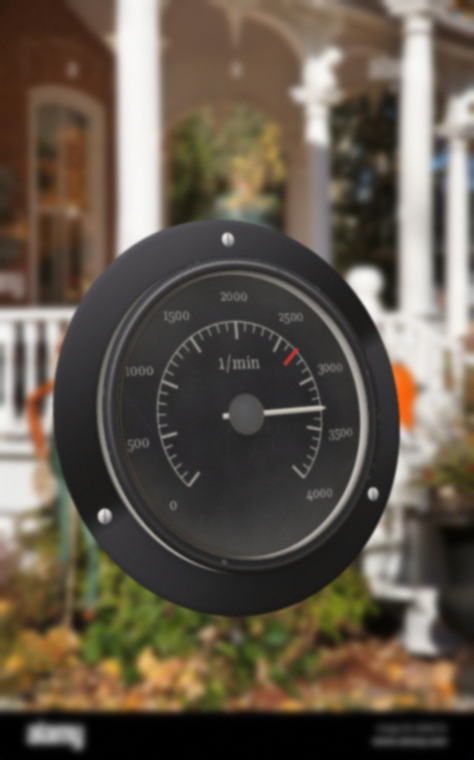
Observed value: 3300 rpm
